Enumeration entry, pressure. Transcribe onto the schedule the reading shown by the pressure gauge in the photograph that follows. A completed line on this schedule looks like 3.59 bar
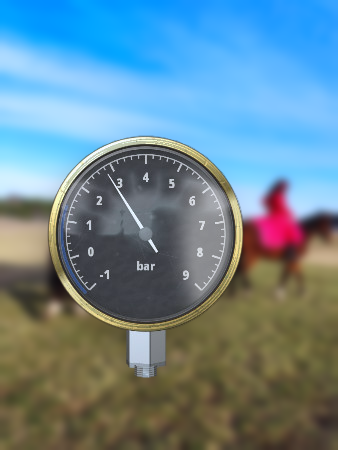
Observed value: 2.8 bar
